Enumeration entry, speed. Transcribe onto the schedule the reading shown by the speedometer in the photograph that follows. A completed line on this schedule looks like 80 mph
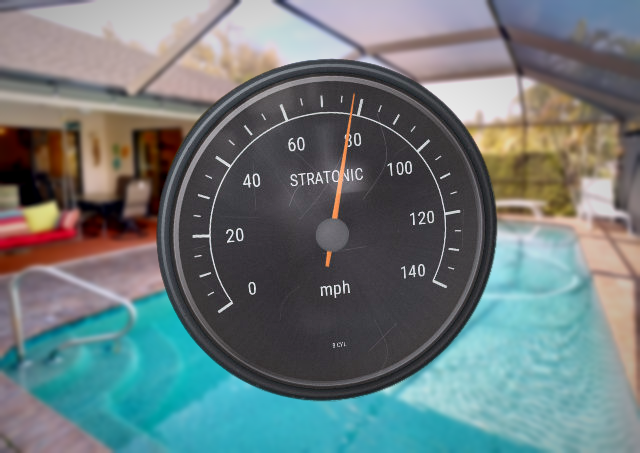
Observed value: 77.5 mph
